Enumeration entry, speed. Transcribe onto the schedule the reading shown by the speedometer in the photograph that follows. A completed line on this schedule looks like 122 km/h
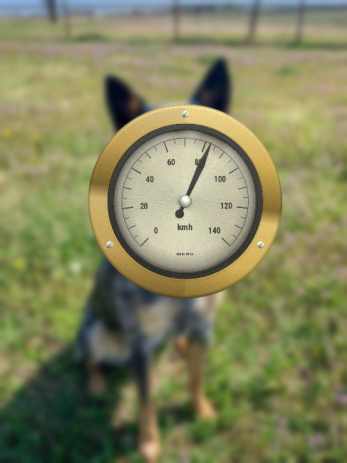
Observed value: 82.5 km/h
